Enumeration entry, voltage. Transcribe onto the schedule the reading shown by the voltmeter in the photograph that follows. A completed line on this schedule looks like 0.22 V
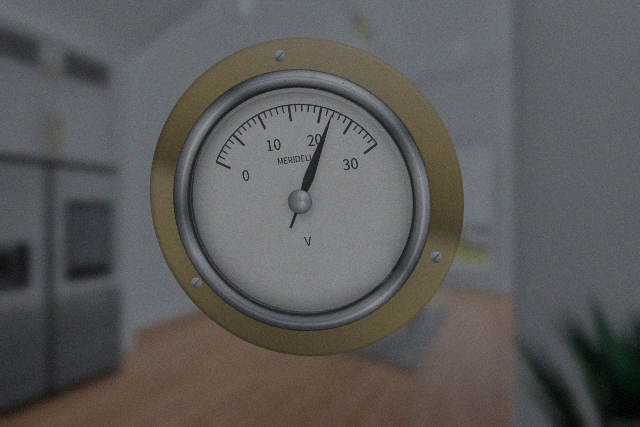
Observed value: 22 V
